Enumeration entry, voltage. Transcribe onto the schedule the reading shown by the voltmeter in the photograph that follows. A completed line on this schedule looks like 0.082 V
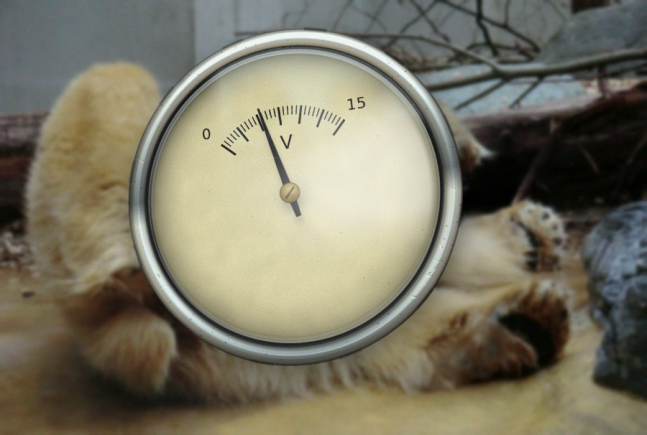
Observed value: 5.5 V
